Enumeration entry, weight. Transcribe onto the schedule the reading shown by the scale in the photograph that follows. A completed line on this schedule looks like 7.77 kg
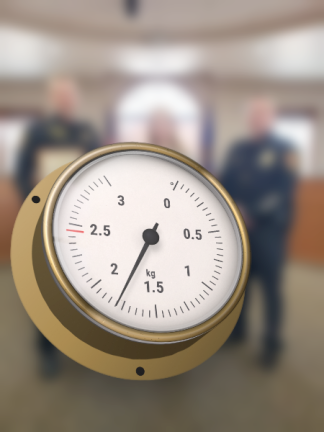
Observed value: 1.8 kg
